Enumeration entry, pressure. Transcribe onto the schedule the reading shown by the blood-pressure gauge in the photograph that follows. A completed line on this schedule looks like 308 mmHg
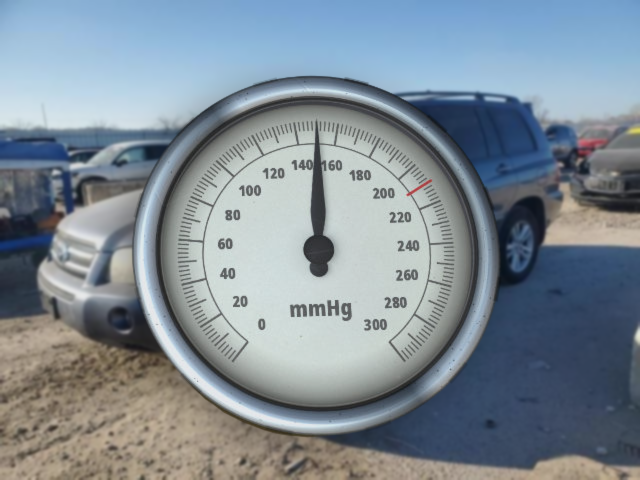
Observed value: 150 mmHg
